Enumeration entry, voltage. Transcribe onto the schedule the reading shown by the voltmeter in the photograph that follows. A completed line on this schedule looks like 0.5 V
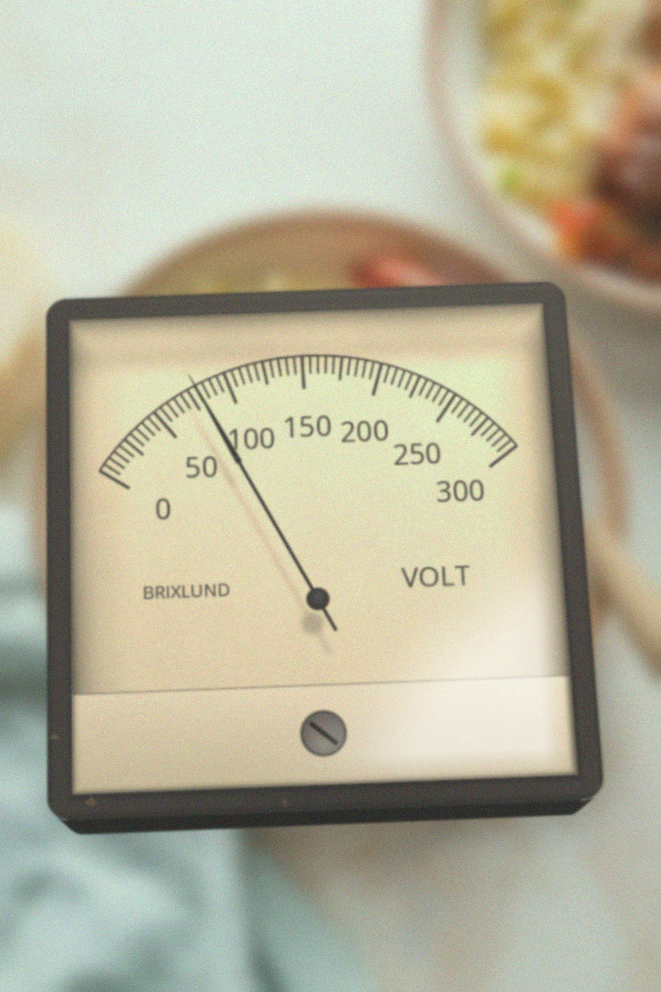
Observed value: 80 V
